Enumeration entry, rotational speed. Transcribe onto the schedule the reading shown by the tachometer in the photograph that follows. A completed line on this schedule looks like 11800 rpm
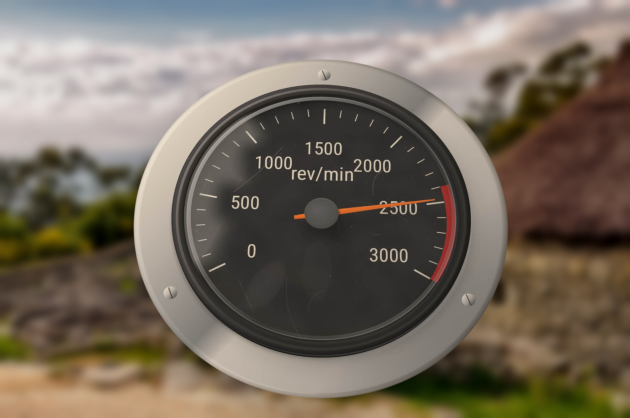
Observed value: 2500 rpm
